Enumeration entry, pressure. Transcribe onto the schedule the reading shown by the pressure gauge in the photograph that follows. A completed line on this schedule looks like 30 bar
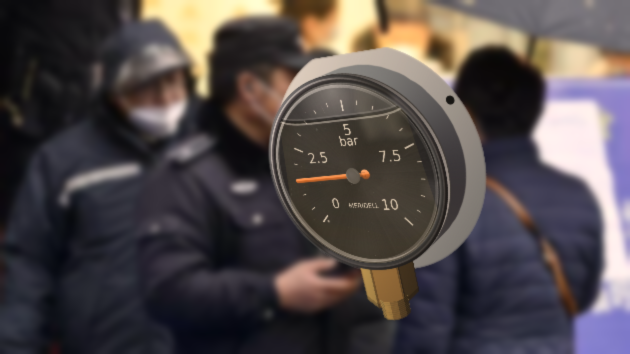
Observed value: 1.5 bar
